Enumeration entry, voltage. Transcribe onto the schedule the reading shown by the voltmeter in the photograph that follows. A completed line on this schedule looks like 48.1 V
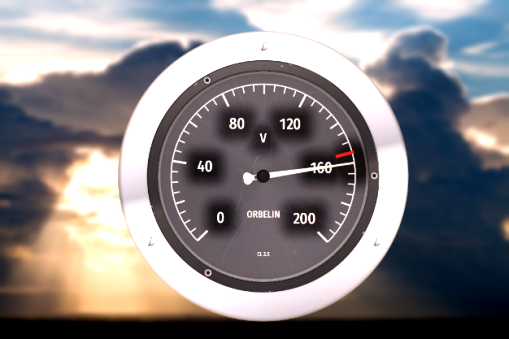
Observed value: 160 V
